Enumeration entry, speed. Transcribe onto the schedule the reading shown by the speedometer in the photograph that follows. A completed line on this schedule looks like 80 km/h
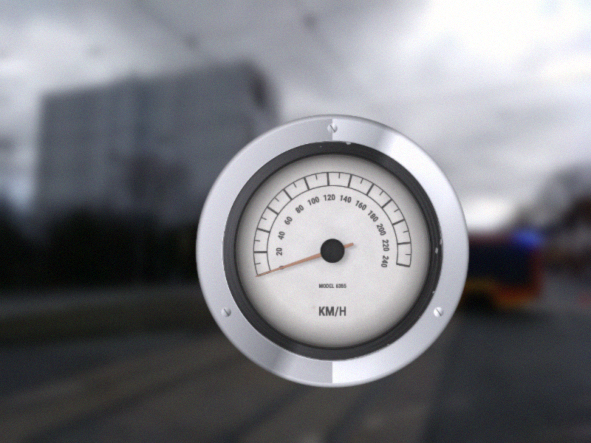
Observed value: 0 km/h
